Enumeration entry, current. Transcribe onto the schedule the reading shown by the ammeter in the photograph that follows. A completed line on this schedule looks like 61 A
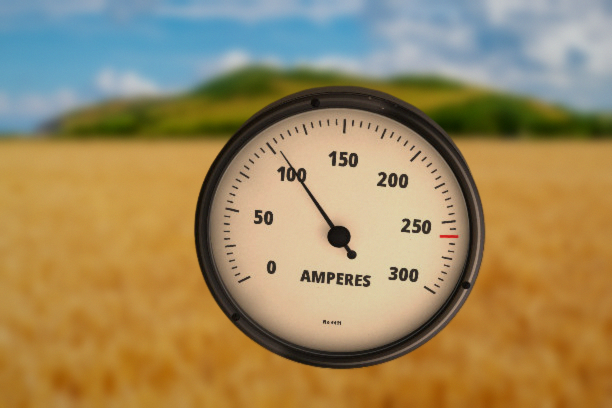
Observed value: 105 A
